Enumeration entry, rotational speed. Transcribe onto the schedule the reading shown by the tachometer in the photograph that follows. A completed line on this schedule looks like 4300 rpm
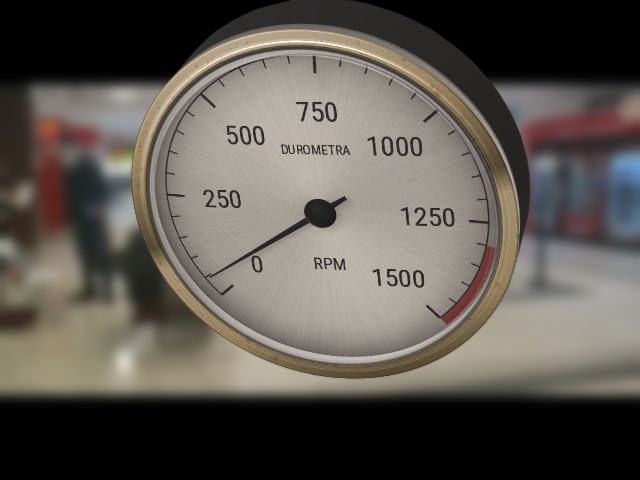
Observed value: 50 rpm
